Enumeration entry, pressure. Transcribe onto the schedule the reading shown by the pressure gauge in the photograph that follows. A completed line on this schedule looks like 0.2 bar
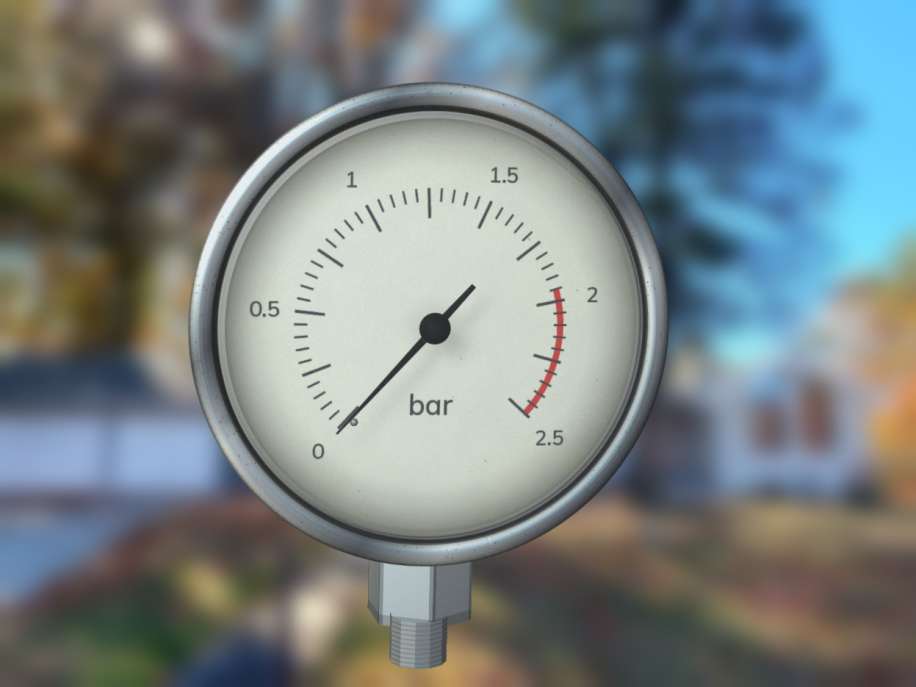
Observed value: 0 bar
